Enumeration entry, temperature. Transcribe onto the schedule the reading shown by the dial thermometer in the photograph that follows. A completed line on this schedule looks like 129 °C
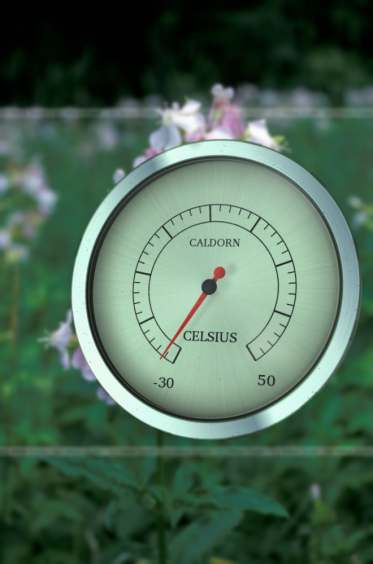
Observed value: -28 °C
